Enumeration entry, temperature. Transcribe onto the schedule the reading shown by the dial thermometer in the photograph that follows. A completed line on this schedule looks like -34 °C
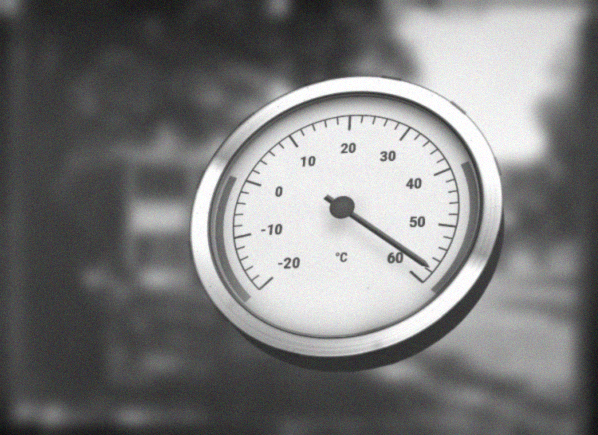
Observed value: 58 °C
